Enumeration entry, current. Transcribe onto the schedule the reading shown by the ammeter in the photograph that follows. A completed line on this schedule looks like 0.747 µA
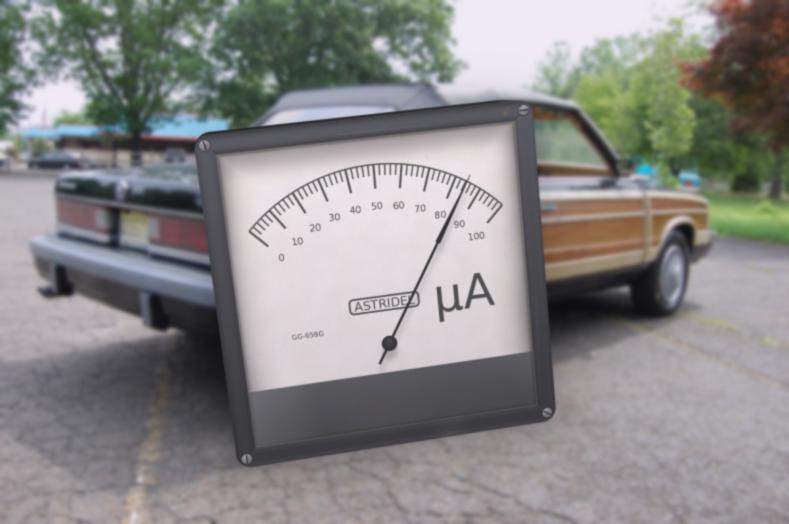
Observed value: 84 µA
